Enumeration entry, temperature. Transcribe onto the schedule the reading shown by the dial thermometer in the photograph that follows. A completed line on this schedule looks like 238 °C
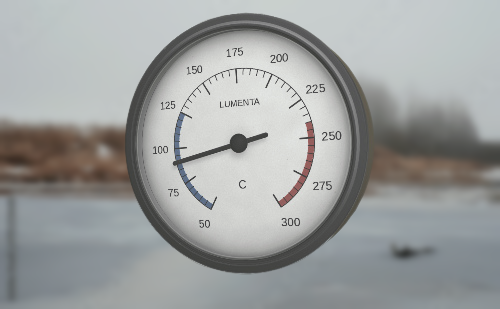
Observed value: 90 °C
